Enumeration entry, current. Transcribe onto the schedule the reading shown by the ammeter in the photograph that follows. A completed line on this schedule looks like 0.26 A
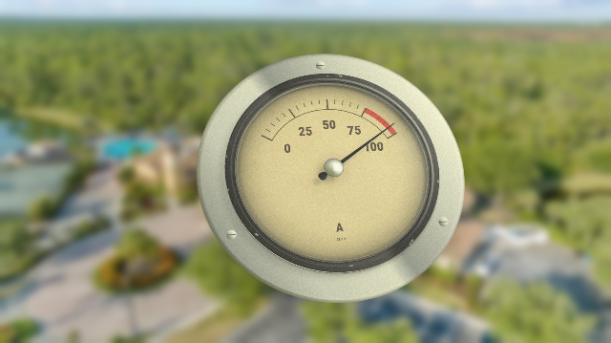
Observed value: 95 A
